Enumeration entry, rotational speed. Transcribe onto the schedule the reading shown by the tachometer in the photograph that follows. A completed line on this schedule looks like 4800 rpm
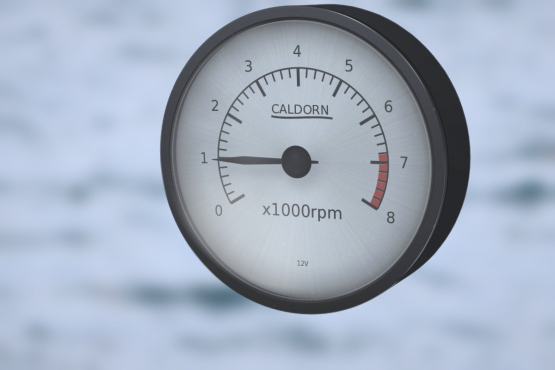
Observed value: 1000 rpm
